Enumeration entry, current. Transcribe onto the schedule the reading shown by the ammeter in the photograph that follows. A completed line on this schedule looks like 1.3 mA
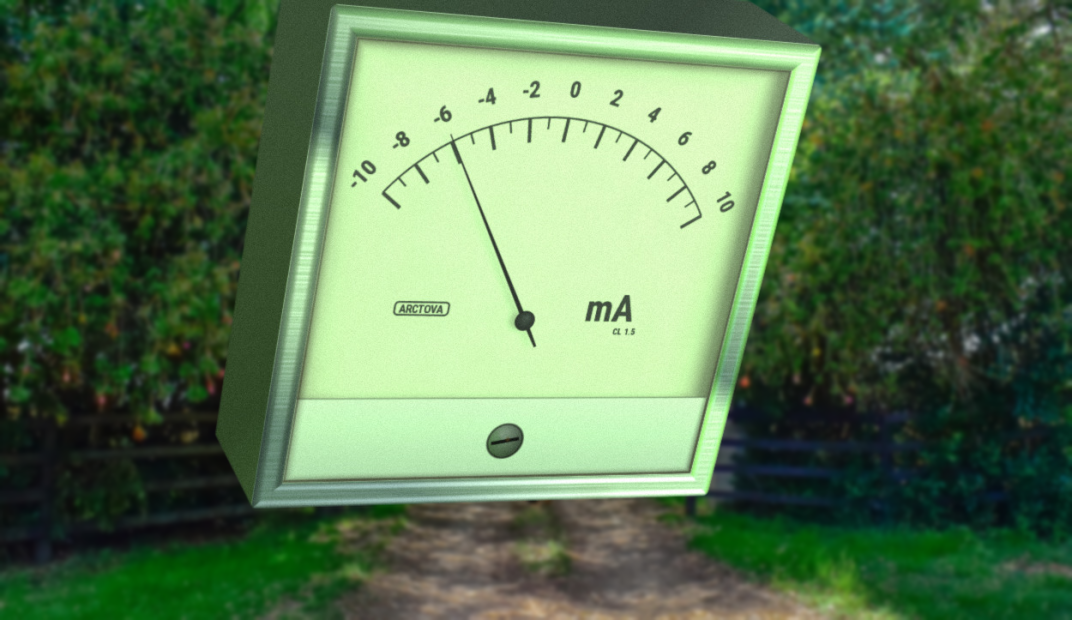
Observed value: -6 mA
